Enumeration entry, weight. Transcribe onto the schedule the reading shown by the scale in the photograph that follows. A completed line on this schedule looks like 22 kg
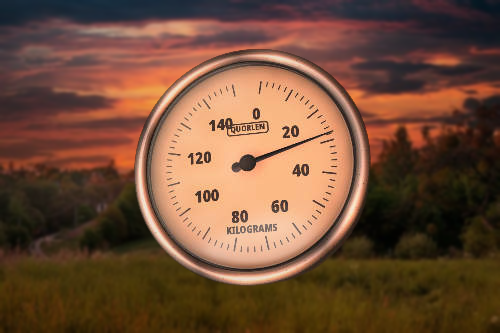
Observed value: 28 kg
